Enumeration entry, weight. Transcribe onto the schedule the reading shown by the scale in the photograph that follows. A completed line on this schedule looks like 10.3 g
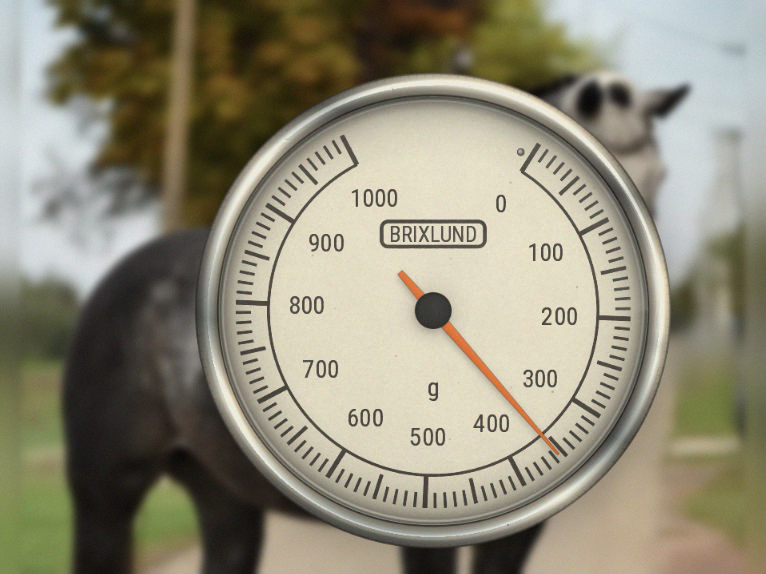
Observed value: 355 g
